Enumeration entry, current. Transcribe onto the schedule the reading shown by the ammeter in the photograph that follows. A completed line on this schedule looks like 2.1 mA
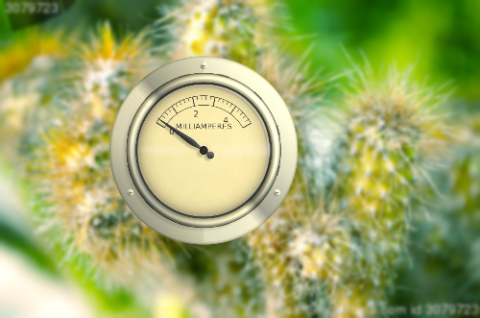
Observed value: 0.2 mA
